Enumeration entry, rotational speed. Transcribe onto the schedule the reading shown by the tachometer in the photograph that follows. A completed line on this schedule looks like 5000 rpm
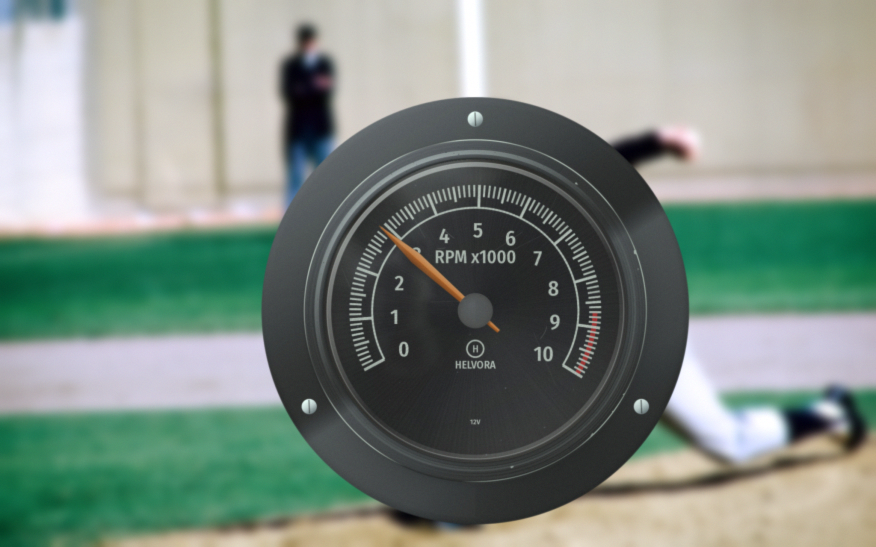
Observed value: 2900 rpm
